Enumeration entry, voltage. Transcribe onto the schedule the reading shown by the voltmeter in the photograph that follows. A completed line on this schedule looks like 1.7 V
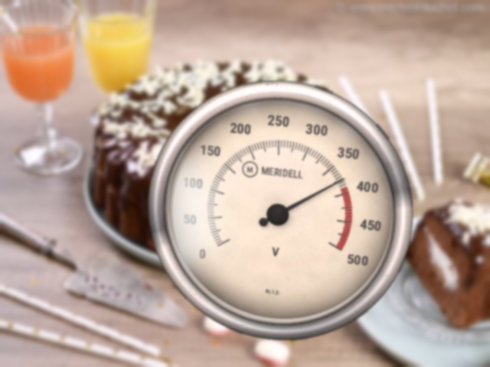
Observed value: 375 V
